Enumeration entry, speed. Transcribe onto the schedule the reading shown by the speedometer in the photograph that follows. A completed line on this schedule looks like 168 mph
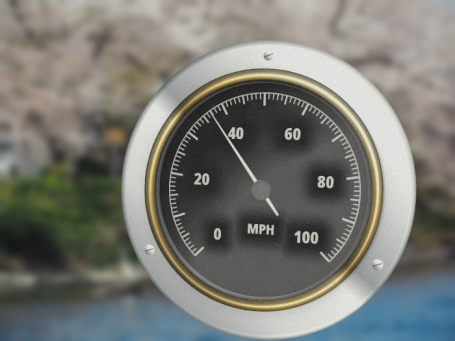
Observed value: 37 mph
